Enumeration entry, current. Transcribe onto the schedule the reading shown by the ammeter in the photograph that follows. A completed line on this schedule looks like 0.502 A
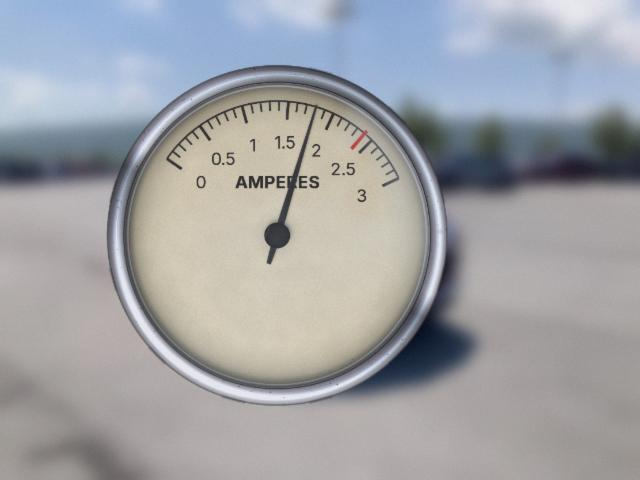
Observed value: 1.8 A
